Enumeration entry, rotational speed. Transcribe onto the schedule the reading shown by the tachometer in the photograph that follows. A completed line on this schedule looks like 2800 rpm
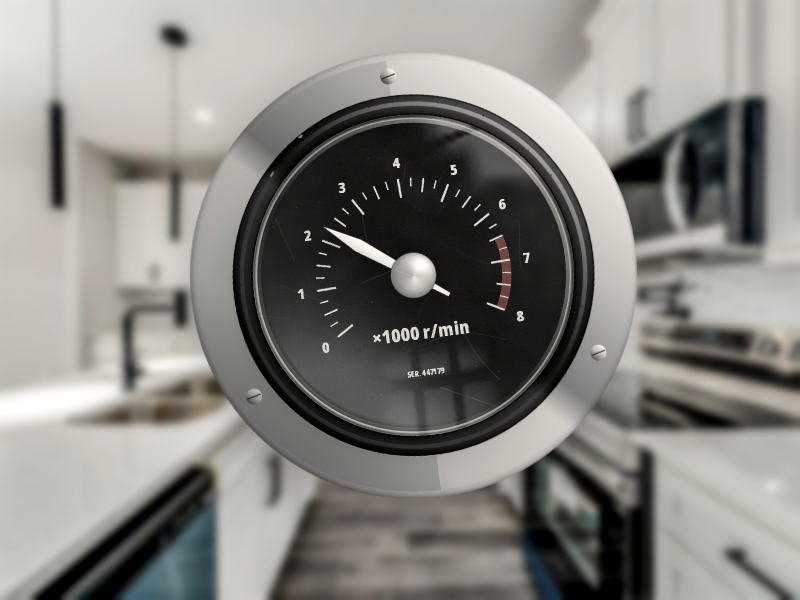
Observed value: 2250 rpm
